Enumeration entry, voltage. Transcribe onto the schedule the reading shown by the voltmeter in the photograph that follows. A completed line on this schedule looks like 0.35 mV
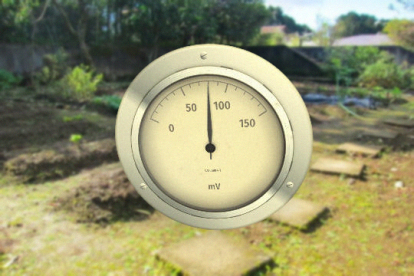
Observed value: 80 mV
